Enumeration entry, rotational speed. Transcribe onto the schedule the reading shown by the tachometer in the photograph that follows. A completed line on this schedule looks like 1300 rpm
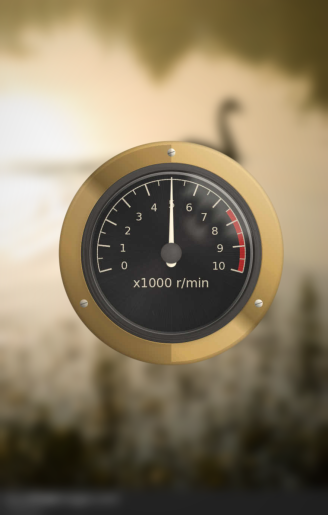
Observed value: 5000 rpm
